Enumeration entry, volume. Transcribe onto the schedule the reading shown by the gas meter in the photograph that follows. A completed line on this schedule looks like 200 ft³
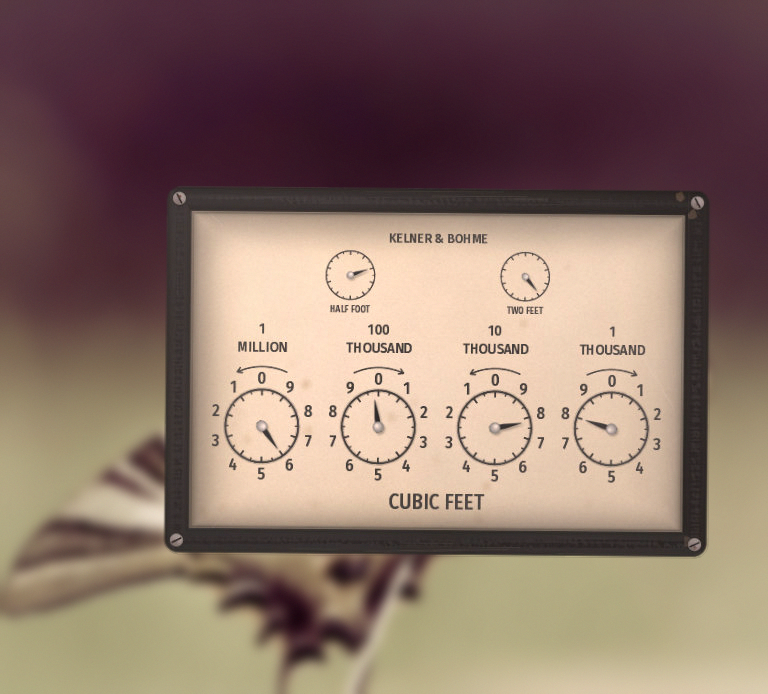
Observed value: 597800 ft³
